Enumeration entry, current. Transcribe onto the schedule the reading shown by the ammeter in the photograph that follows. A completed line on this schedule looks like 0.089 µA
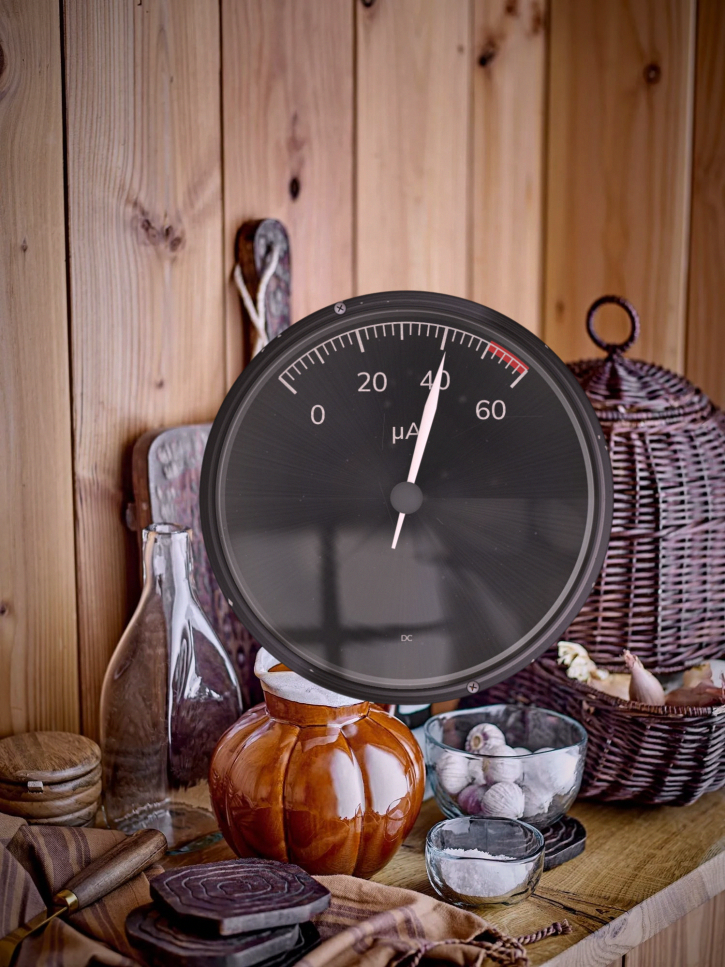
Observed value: 41 µA
